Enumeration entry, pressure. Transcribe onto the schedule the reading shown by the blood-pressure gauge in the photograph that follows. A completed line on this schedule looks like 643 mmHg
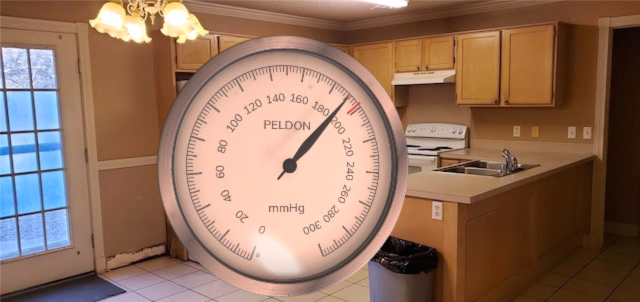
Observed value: 190 mmHg
